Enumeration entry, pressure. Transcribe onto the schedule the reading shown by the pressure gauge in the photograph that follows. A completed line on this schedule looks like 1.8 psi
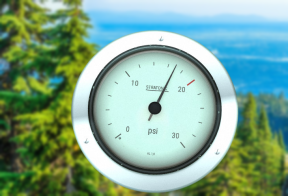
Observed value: 17 psi
